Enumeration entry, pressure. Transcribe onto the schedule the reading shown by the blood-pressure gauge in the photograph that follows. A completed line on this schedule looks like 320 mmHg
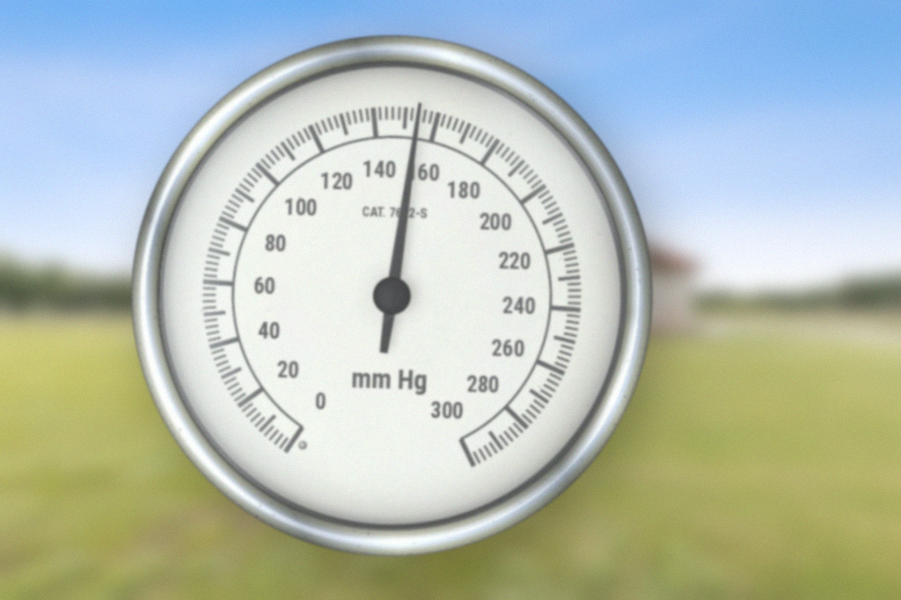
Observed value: 154 mmHg
